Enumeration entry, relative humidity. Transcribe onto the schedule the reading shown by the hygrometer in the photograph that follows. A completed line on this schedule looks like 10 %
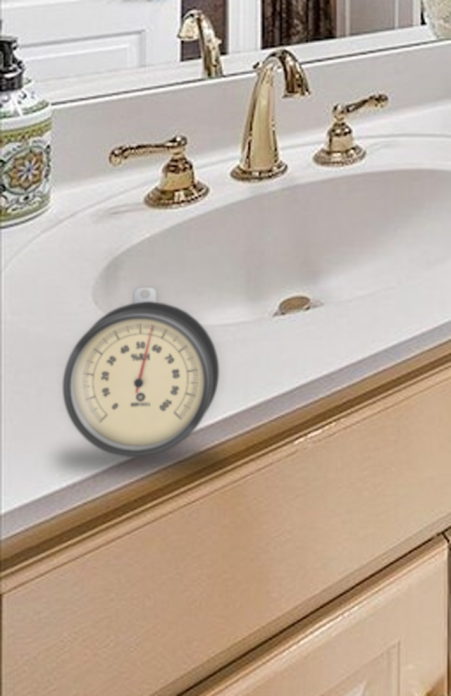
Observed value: 55 %
